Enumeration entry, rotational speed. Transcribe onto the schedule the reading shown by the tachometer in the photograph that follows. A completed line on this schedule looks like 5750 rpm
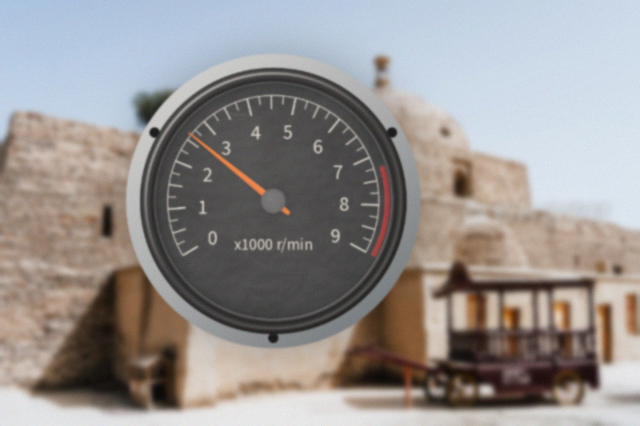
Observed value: 2625 rpm
